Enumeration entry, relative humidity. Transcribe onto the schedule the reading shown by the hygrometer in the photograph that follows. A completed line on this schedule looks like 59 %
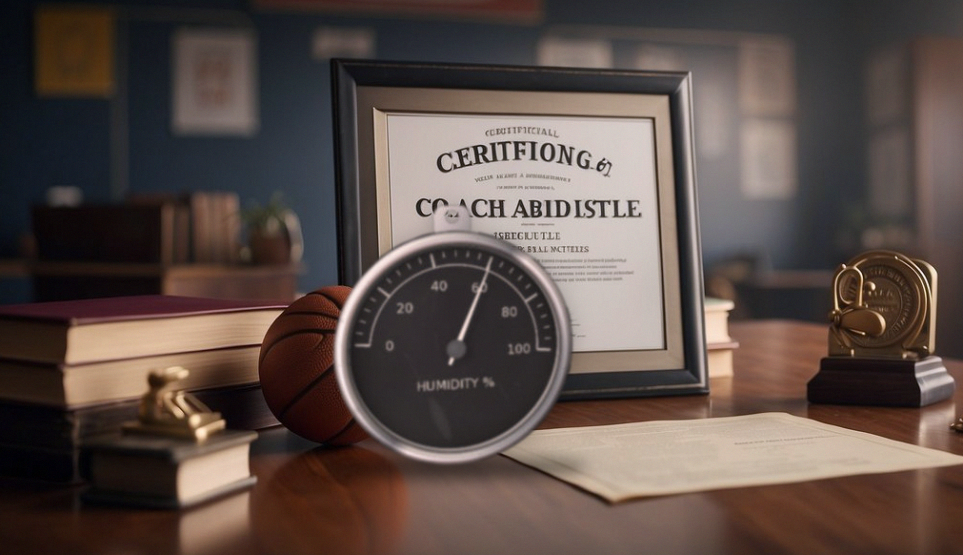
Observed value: 60 %
